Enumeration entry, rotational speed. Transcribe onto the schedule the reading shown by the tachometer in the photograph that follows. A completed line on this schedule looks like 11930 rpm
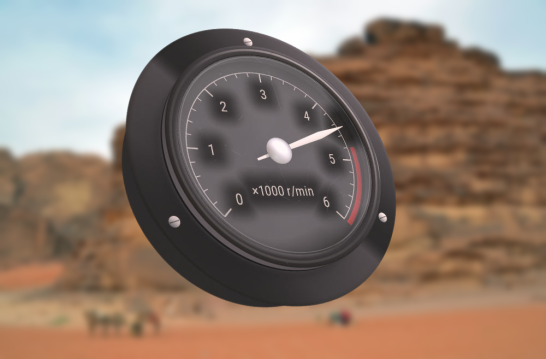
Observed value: 4500 rpm
